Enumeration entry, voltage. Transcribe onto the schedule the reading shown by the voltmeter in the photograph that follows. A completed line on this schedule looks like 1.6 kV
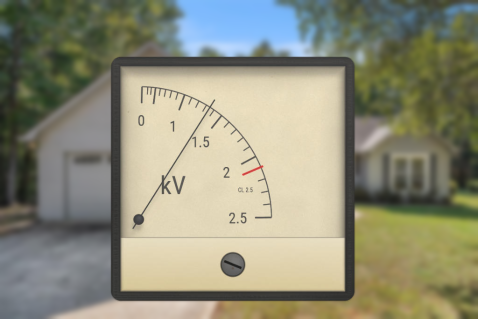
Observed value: 1.35 kV
